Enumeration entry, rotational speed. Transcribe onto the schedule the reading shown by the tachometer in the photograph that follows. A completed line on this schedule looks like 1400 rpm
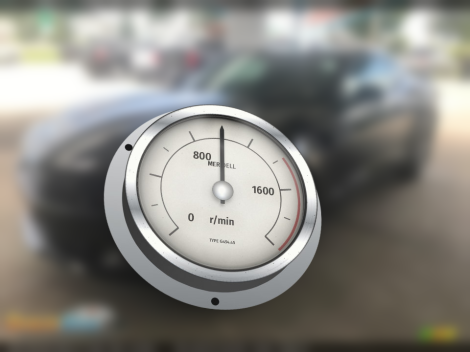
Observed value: 1000 rpm
